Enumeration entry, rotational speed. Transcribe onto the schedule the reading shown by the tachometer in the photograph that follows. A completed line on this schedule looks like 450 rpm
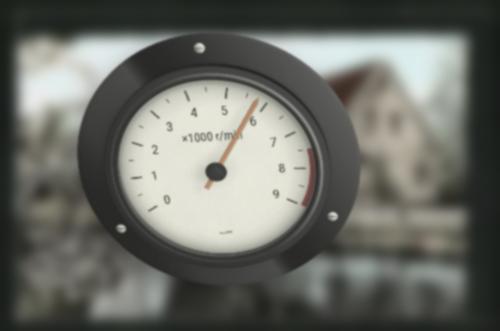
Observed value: 5750 rpm
